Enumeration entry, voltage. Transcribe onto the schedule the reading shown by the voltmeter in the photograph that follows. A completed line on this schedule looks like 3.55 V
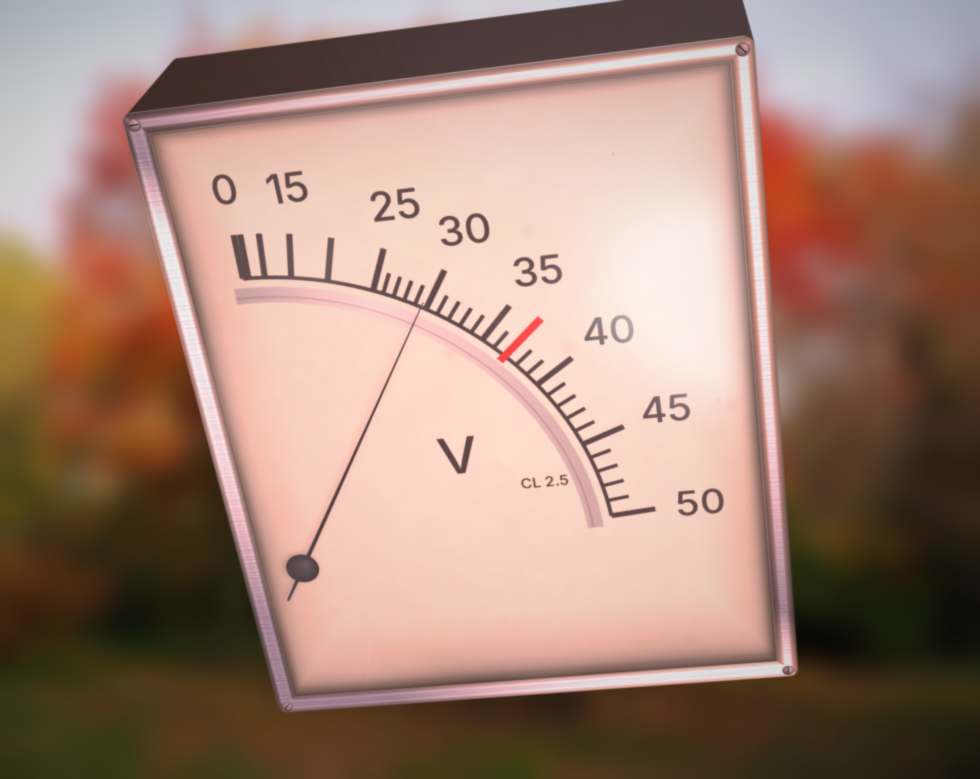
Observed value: 29.5 V
